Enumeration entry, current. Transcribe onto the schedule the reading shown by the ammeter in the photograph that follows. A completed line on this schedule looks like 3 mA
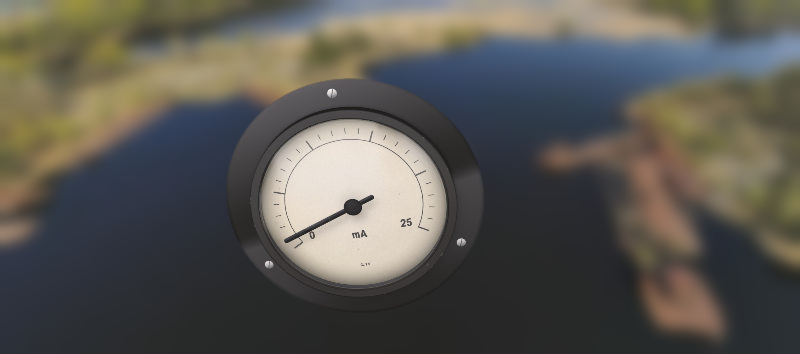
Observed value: 1 mA
